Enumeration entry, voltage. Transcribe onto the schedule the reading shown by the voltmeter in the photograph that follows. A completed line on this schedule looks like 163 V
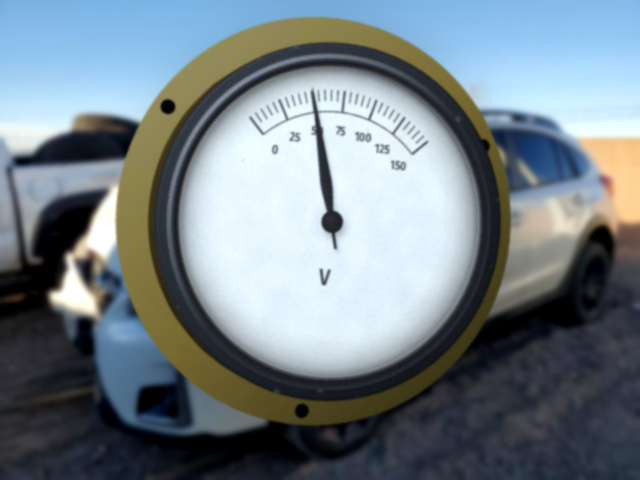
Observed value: 50 V
